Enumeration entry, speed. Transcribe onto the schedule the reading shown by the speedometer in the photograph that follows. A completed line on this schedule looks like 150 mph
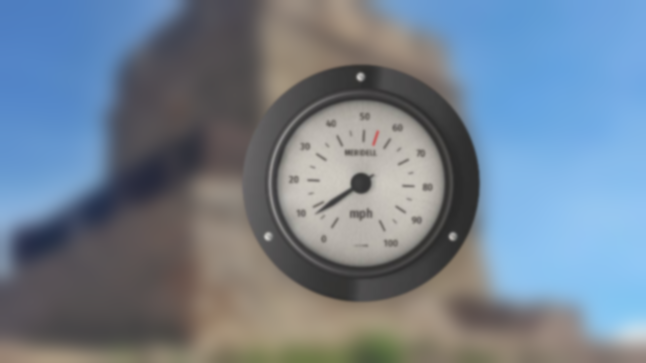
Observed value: 7.5 mph
